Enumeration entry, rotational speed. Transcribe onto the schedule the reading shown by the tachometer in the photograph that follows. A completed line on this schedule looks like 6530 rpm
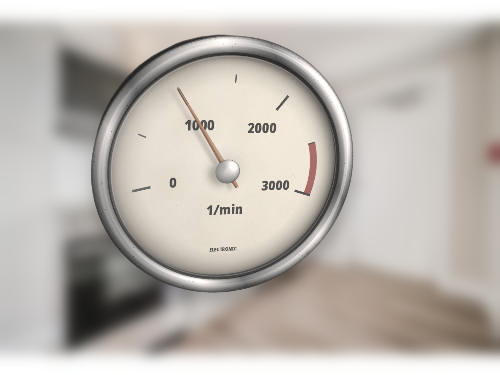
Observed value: 1000 rpm
